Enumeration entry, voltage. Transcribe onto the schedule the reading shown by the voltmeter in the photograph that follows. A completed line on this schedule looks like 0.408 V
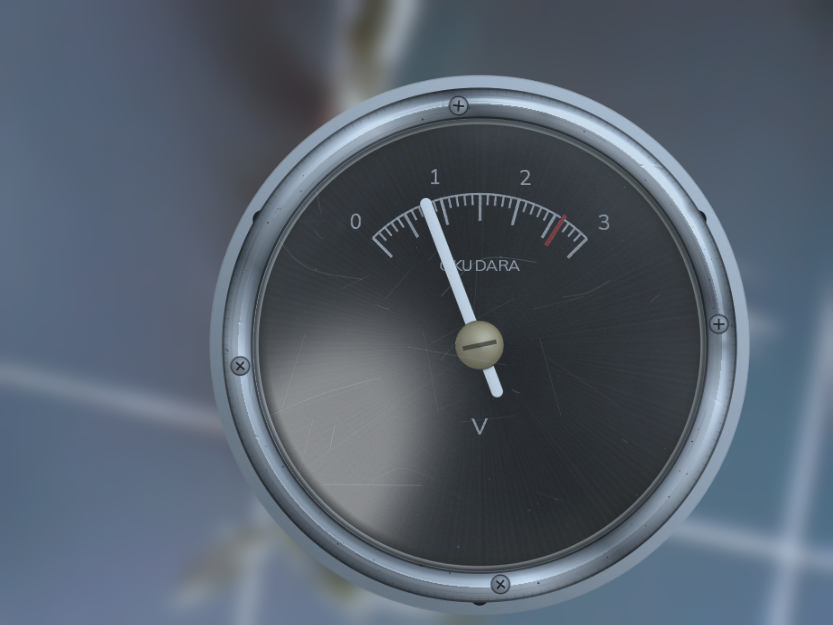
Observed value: 0.8 V
